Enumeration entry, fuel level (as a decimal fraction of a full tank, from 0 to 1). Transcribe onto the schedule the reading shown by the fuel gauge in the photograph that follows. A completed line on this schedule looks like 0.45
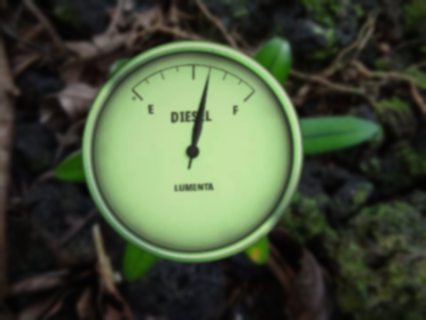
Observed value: 0.625
